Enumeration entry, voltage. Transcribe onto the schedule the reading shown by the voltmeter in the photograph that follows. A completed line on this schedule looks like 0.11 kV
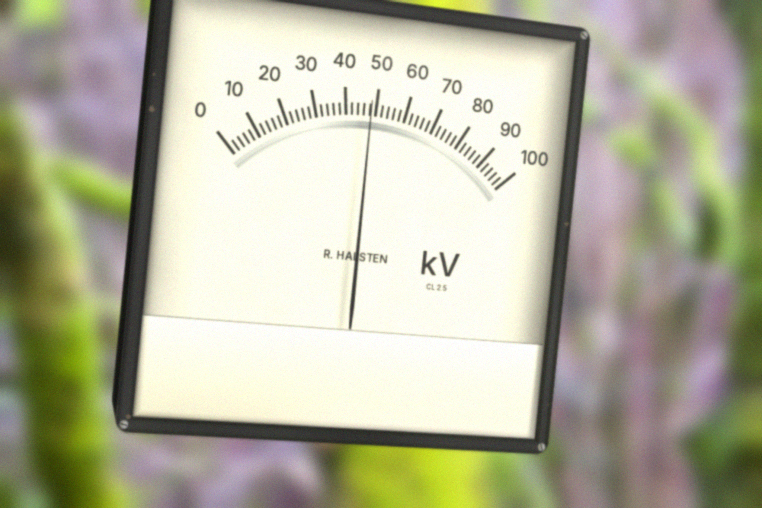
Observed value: 48 kV
